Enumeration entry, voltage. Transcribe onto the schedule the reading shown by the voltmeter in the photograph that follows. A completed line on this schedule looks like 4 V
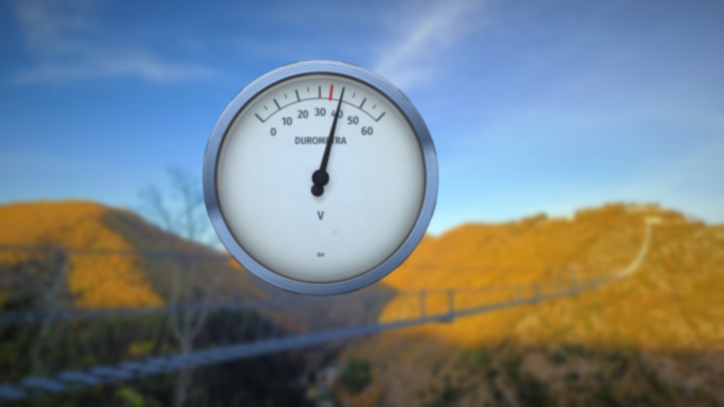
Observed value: 40 V
